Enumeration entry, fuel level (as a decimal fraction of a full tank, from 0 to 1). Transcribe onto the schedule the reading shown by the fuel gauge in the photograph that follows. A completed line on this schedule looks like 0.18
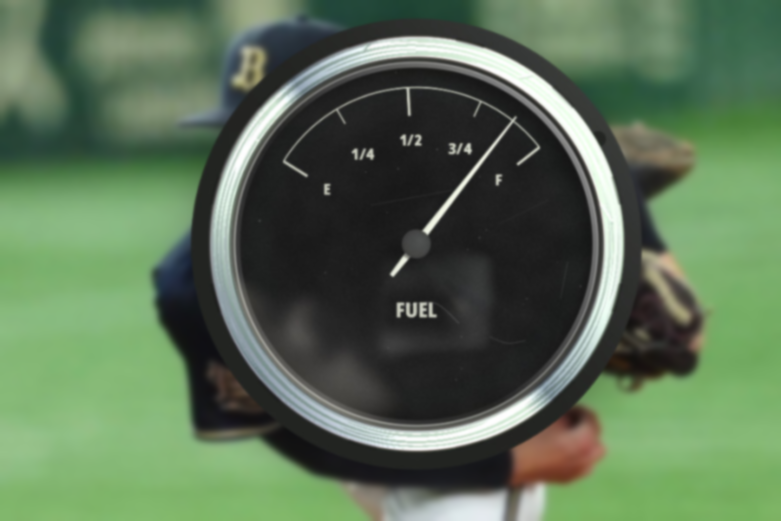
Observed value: 0.875
